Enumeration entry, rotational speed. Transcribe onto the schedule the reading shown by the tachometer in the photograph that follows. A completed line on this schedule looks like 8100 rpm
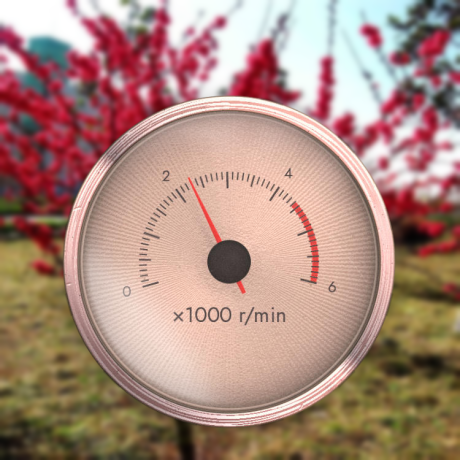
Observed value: 2300 rpm
